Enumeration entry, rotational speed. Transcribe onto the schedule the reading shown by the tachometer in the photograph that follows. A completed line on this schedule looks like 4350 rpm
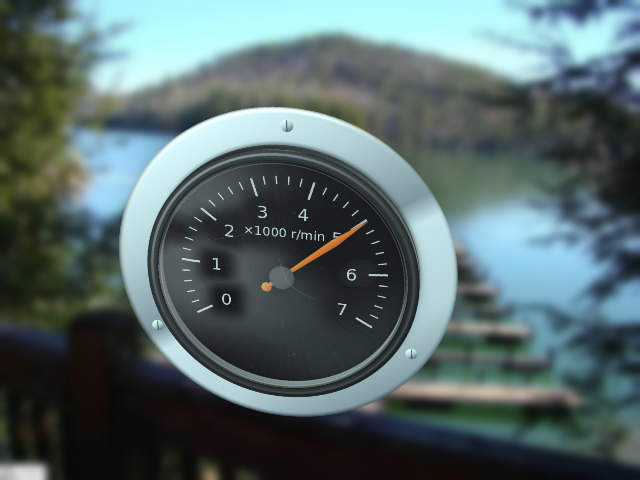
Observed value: 5000 rpm
